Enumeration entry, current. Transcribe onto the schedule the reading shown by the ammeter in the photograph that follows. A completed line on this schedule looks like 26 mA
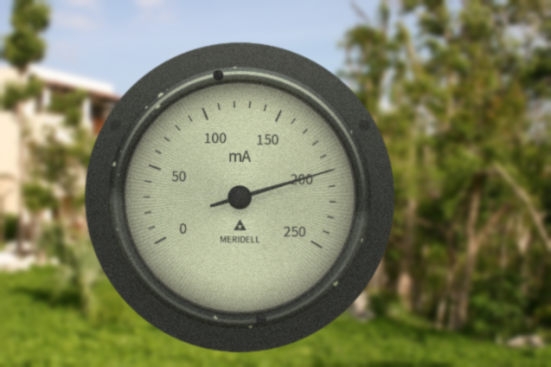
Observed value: 200 mA
